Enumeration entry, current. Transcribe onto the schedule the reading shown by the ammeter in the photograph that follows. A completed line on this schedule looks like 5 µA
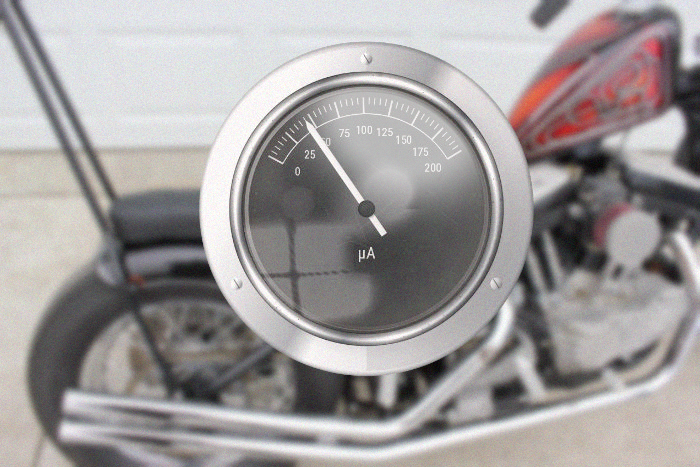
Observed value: 45 µA
